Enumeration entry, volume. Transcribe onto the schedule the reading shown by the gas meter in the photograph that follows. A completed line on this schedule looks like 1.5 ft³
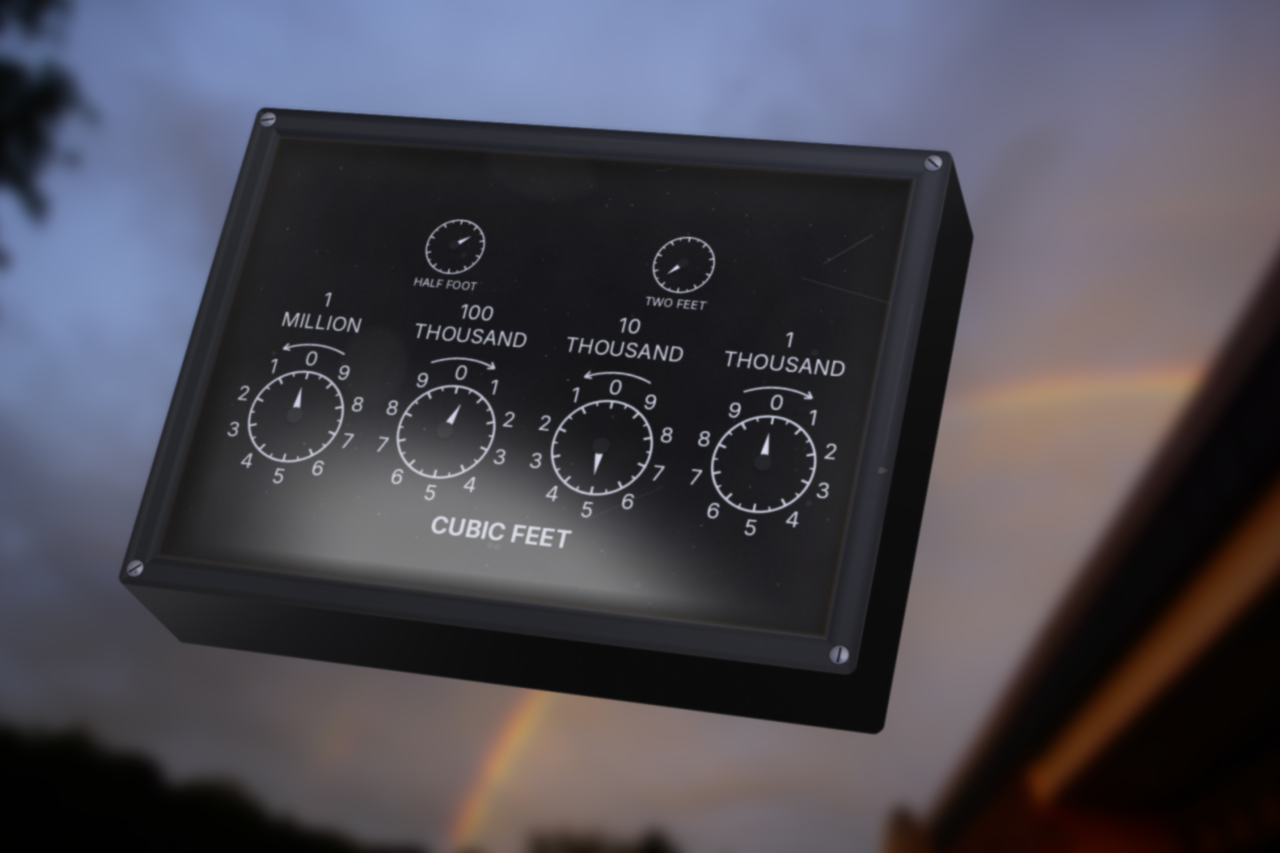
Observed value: 5000 ft³
